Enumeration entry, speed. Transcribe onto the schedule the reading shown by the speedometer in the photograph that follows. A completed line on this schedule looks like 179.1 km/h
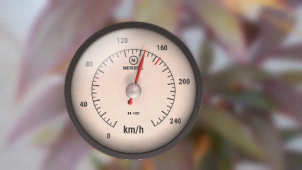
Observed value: 145 km/h
